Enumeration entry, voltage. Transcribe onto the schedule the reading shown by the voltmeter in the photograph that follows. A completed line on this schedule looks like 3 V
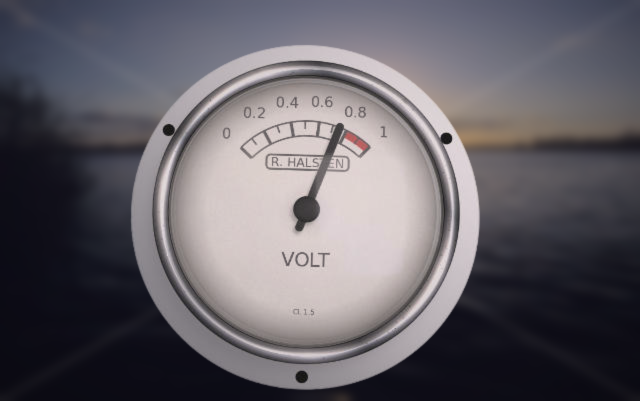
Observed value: 0.75 V
